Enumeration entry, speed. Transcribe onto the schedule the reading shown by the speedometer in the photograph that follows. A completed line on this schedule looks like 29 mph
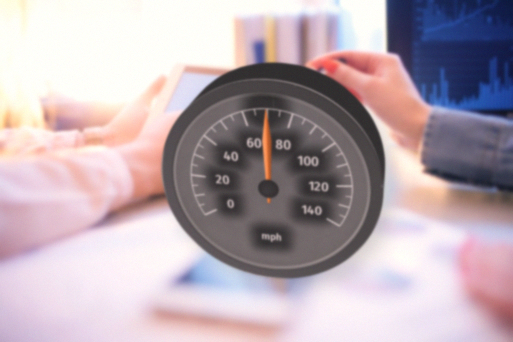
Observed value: 70 mph
